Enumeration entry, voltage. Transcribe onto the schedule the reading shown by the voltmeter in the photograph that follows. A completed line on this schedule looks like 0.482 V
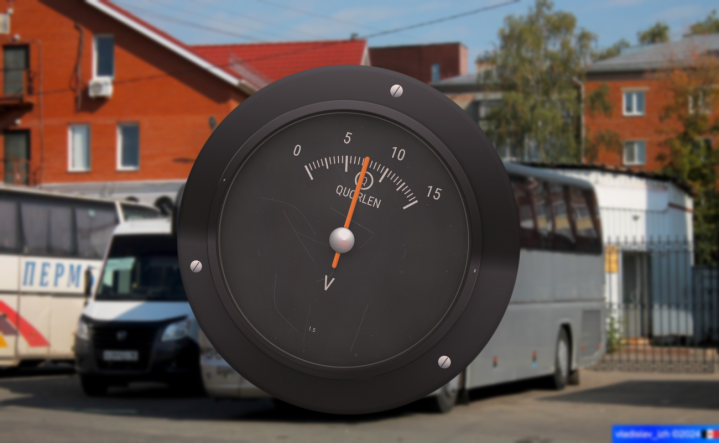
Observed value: 7.5 V
